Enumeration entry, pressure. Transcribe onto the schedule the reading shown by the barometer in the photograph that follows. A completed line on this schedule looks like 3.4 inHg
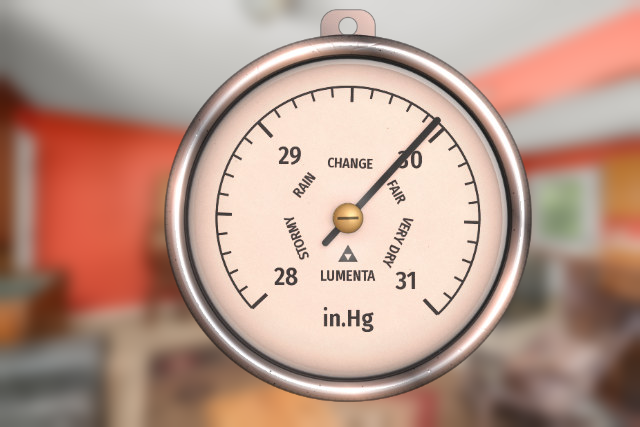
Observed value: 29.95 inHg
